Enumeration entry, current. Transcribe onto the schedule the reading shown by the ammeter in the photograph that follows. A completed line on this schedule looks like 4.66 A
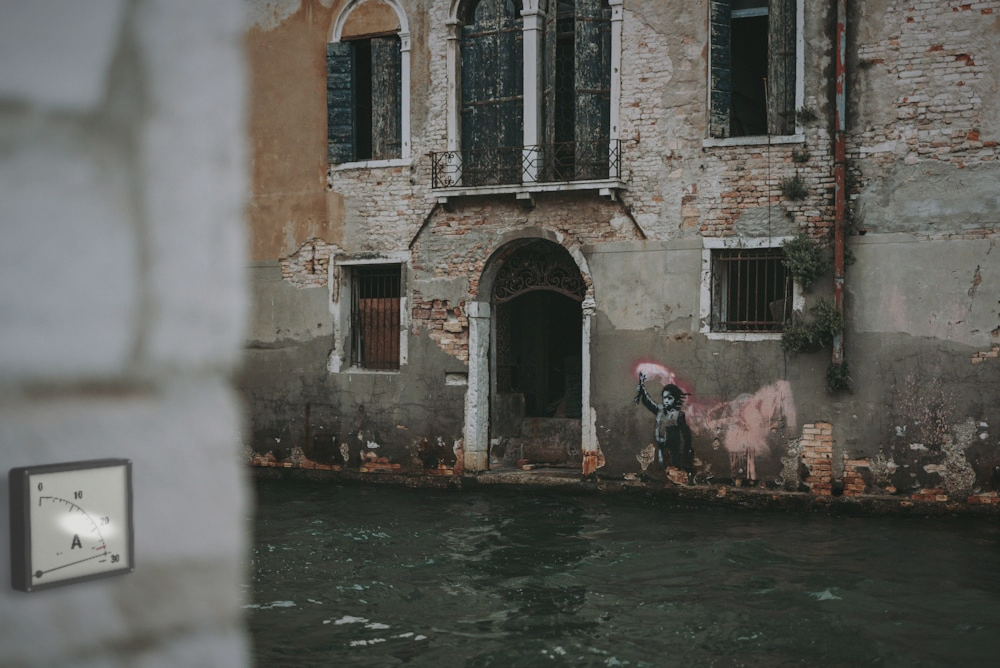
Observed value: 28 A
